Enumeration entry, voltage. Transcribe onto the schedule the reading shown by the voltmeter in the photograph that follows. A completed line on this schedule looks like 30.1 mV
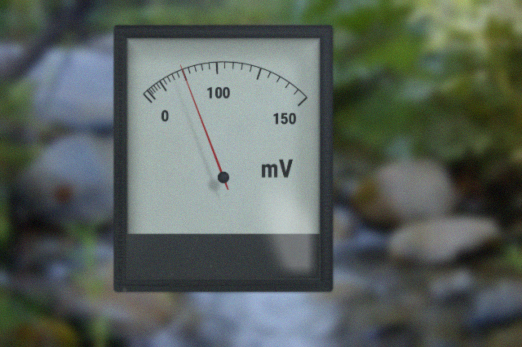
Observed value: 75 mV
